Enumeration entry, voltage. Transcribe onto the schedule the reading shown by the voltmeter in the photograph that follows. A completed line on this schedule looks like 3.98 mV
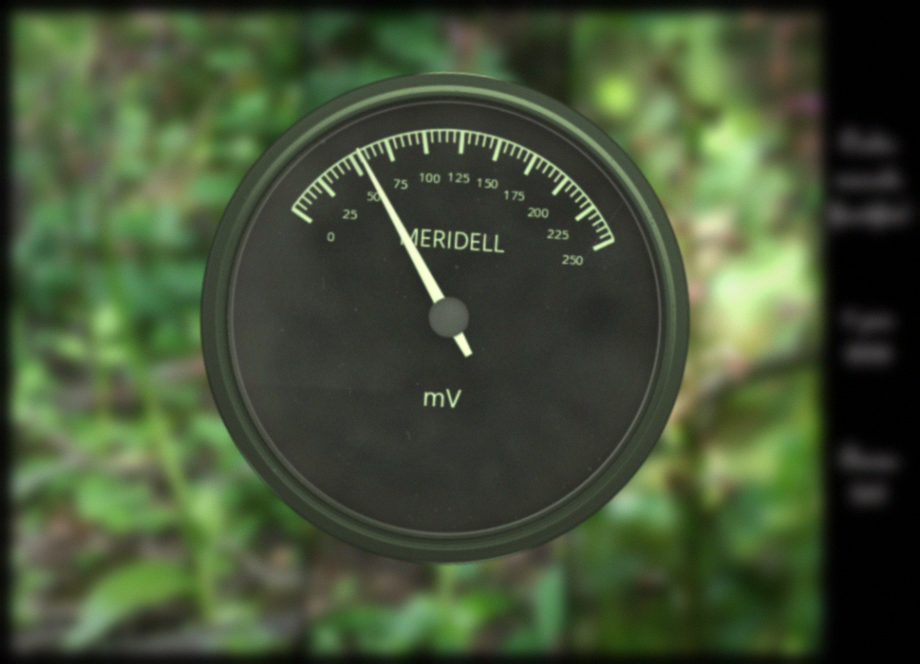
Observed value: 55 mV
